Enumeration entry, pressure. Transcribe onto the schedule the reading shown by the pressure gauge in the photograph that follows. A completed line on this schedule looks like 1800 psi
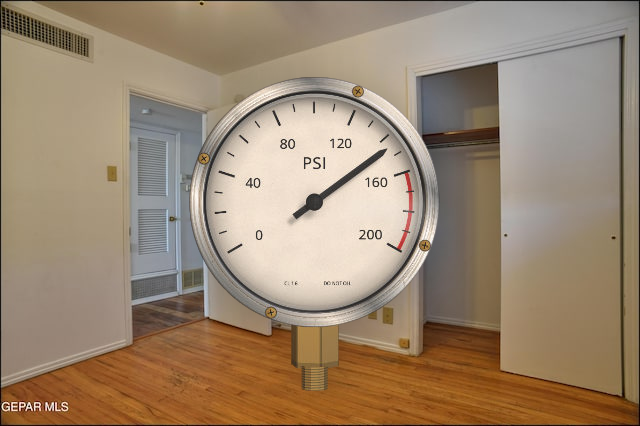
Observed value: 145 psi
